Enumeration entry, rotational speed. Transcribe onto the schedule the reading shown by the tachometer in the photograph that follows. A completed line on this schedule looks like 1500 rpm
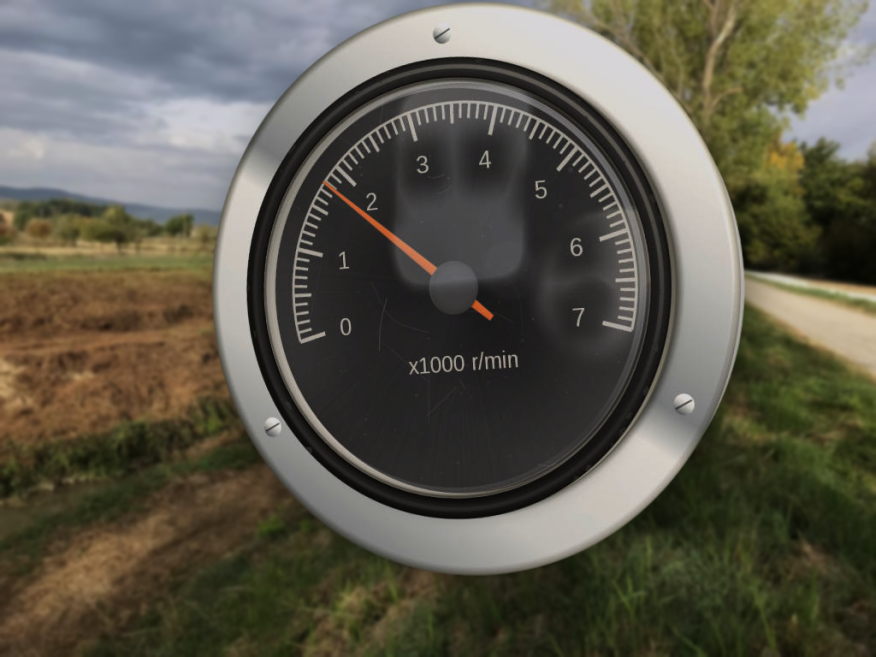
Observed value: 1800 rpm
